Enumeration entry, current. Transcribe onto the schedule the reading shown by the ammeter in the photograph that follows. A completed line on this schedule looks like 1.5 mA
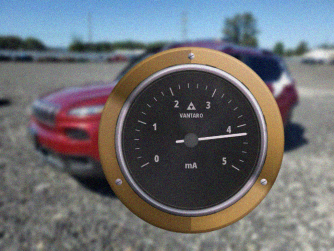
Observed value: 4.2 mA
